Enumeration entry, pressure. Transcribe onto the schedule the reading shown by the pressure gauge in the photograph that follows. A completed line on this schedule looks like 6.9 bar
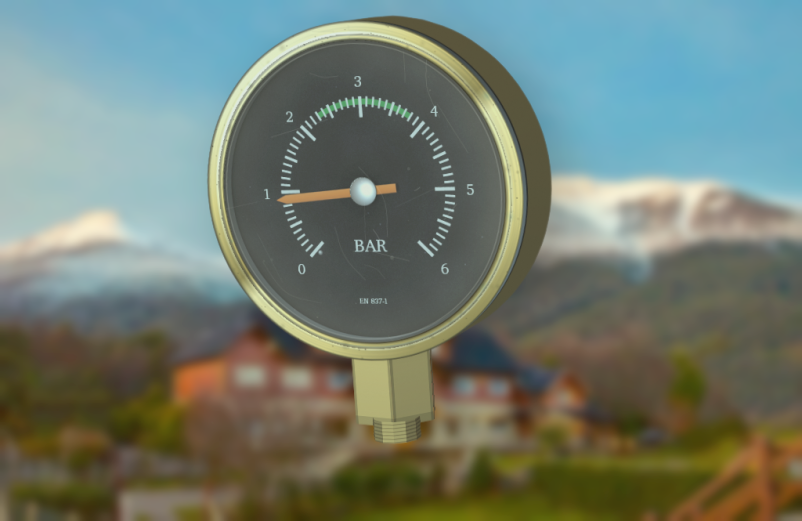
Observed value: 0.9 bar
